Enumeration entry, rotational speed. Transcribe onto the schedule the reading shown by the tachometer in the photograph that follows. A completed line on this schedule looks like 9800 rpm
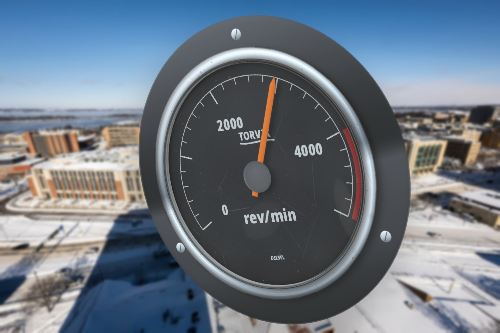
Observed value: 3000 rpm
